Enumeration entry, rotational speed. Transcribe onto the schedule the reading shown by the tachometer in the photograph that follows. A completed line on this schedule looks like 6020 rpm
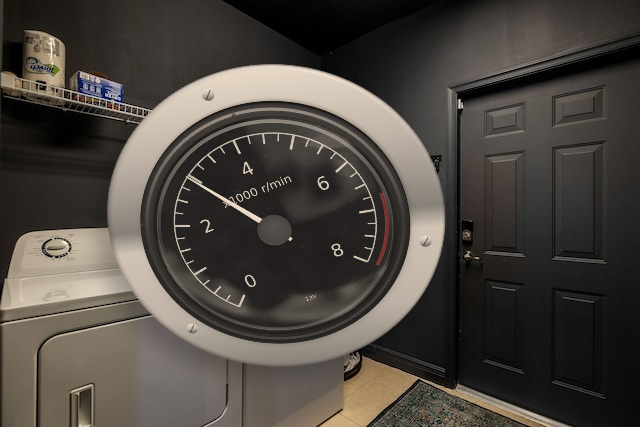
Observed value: 3000 rpm
